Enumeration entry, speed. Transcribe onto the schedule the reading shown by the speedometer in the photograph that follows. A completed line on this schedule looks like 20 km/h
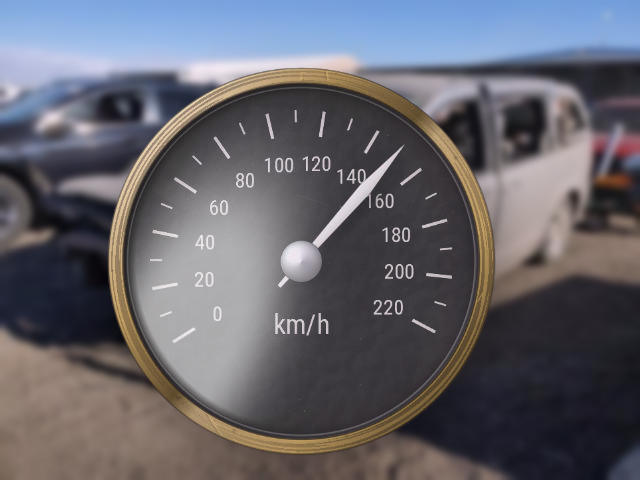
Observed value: 150 km/h
